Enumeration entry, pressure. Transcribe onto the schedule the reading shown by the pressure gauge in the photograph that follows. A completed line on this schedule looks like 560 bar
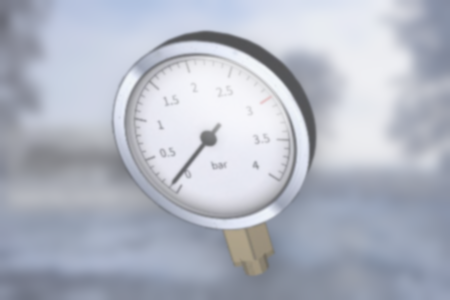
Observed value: 0.1 bar
